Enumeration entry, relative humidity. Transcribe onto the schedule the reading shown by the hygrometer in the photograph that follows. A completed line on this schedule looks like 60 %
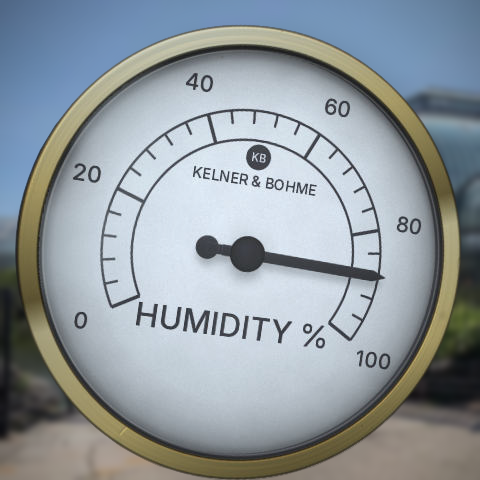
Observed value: 88 %
